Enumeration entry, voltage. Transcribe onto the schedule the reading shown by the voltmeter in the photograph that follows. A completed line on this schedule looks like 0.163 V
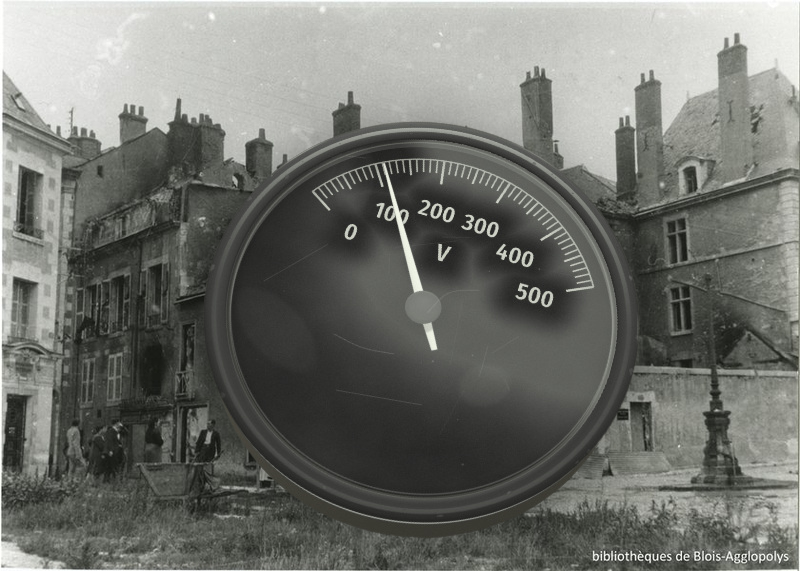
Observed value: 110 V
